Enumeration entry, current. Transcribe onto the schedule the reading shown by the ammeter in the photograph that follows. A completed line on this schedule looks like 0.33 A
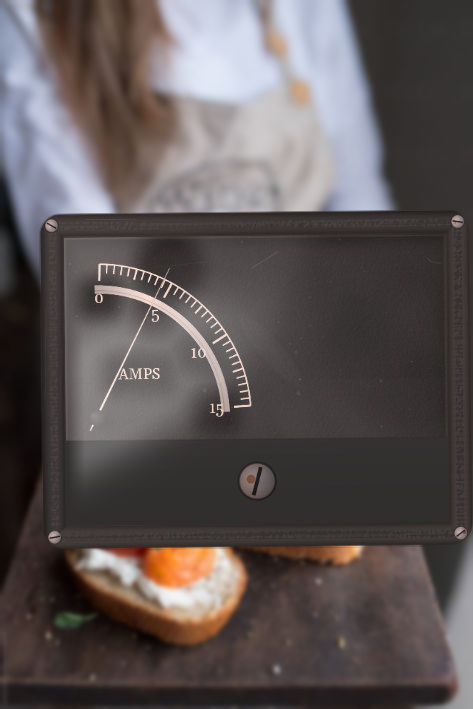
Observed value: 4.5 A
